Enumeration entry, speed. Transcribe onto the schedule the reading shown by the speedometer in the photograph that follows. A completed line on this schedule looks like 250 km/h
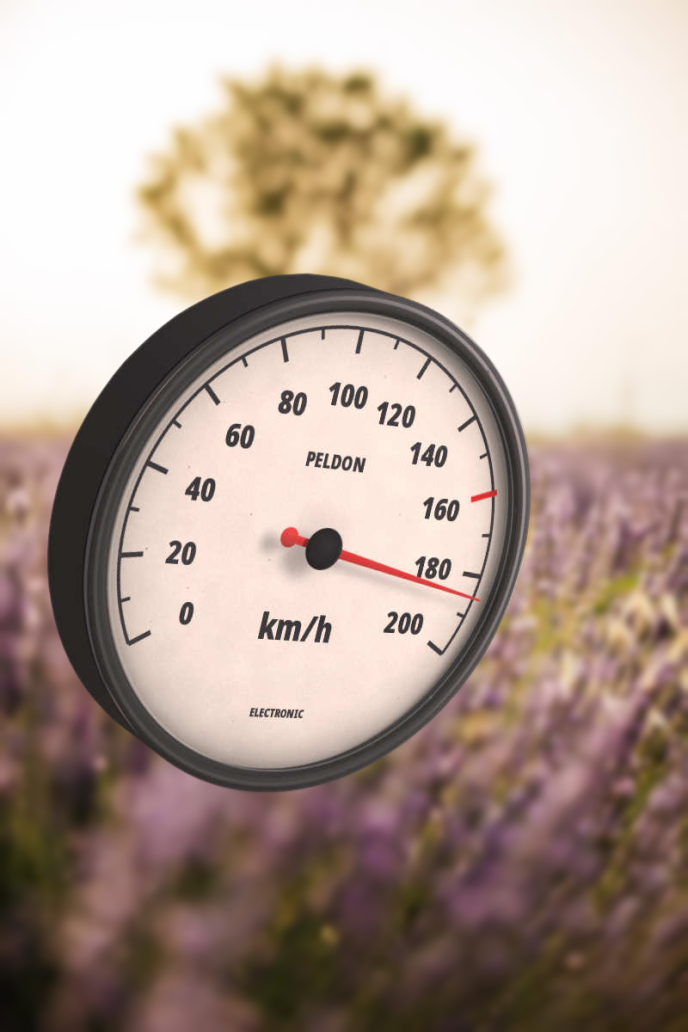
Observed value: 185 km/h
